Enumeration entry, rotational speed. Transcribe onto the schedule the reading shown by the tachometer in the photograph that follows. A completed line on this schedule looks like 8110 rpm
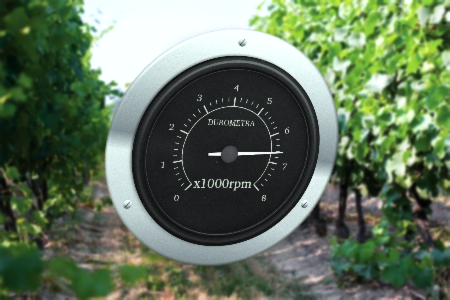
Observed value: 6600 rpm
